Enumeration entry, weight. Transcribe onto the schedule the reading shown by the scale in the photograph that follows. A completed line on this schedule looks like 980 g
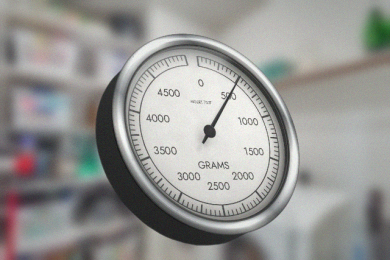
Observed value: 500 g
